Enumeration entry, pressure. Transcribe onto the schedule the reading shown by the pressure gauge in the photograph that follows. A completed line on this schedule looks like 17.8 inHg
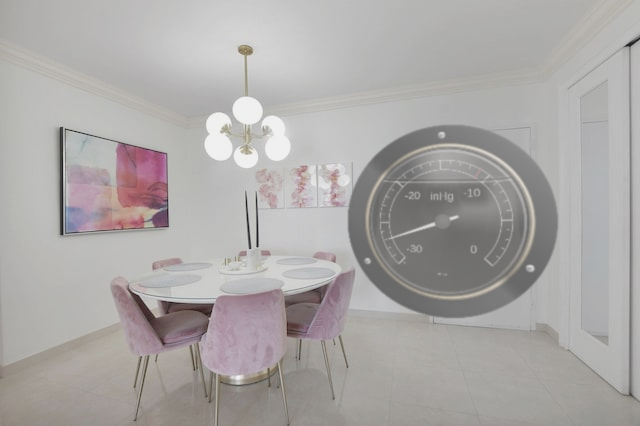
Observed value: -27 inHg
